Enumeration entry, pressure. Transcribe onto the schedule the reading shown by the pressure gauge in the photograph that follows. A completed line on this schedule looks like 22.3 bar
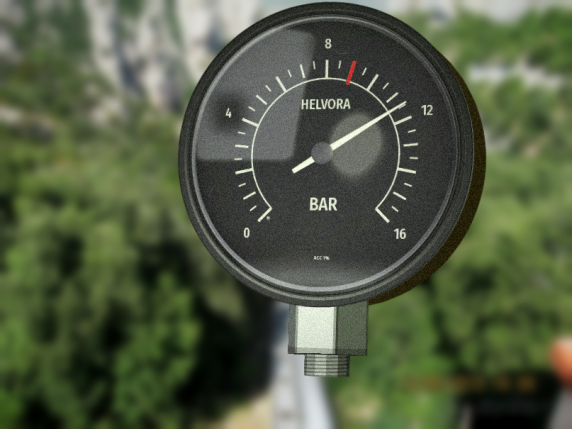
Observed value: 11.5 bar
